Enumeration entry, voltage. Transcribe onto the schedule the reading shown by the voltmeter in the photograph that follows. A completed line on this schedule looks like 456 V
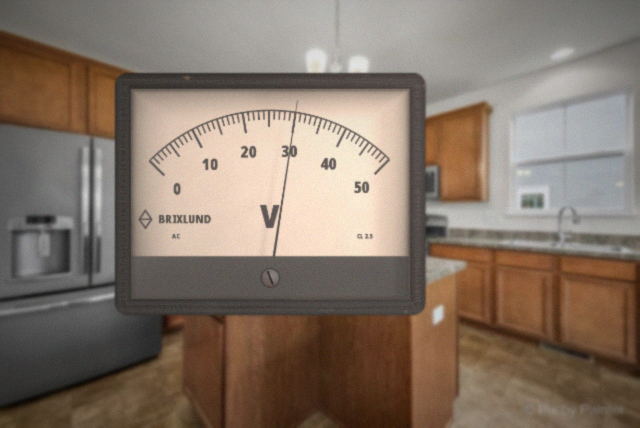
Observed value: 30 V
